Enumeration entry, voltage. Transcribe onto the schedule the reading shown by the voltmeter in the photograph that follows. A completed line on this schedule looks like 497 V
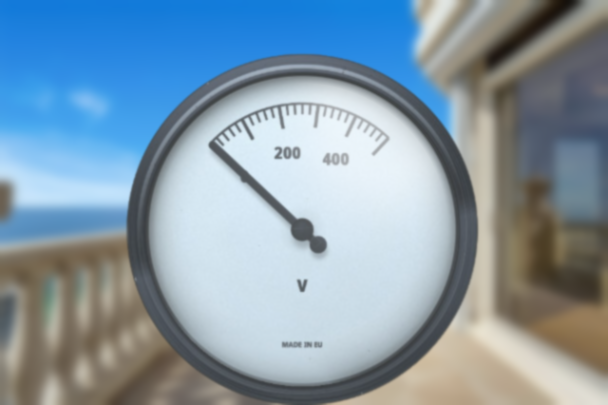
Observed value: 0 V
